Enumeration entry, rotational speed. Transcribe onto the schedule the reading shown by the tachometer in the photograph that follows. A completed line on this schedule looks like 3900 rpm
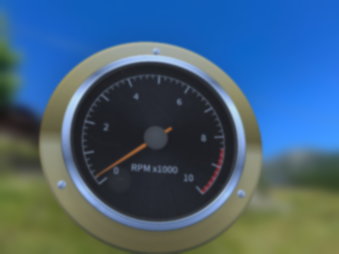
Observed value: 200 rpm
